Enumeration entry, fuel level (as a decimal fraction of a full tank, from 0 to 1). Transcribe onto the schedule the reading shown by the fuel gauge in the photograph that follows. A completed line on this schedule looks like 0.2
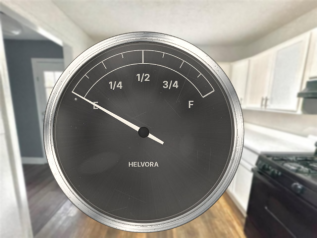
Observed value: 0
